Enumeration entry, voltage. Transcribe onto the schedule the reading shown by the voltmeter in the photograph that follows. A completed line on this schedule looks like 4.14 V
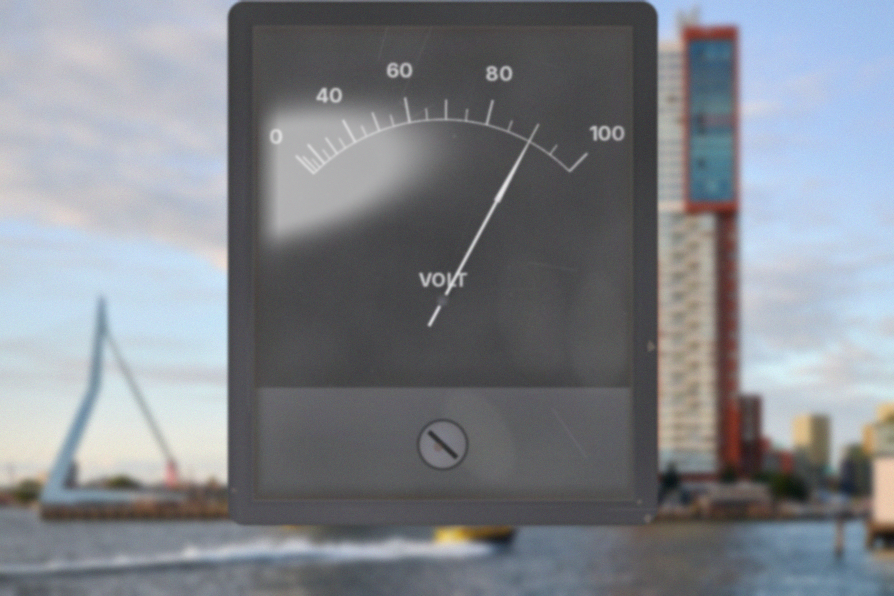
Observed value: 90 V
